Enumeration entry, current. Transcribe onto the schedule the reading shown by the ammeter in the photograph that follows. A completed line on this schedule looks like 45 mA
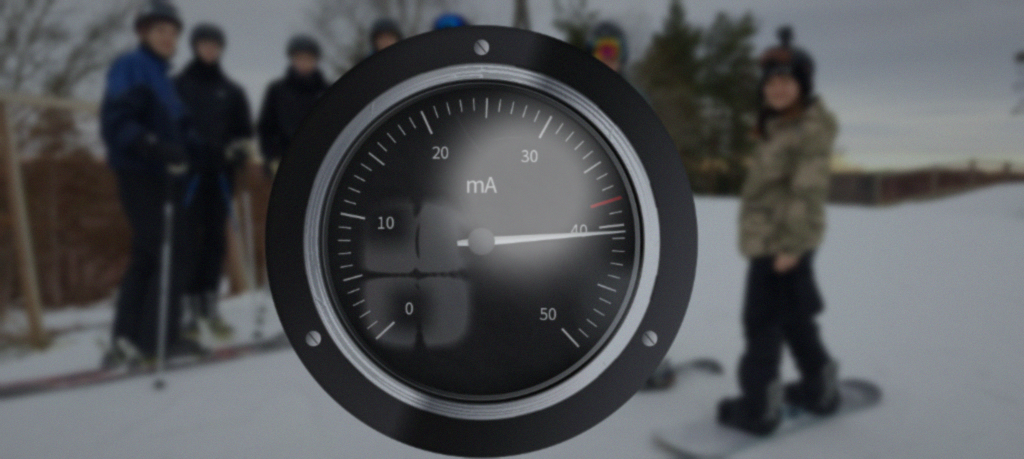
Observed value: 40.5 mA
